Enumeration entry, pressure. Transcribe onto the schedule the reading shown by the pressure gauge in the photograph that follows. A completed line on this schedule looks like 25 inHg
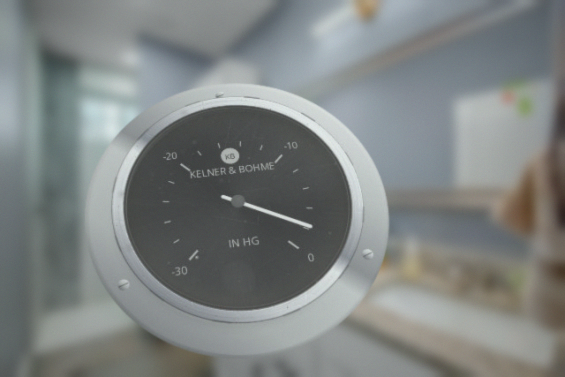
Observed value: -2 inHg
